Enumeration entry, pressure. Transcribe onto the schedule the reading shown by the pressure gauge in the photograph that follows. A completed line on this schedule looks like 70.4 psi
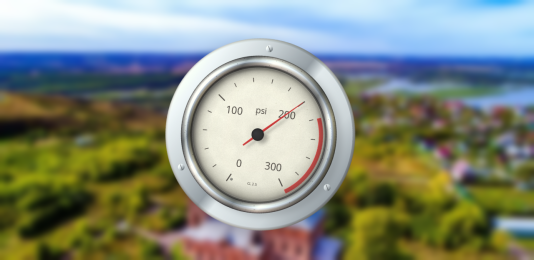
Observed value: 200 psi
